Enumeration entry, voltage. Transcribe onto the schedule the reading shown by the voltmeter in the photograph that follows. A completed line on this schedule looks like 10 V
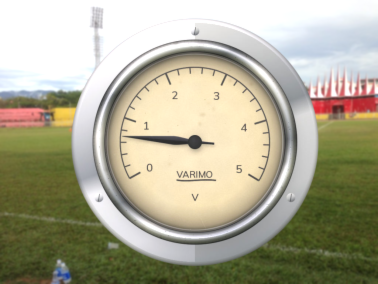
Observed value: 0.7 V
